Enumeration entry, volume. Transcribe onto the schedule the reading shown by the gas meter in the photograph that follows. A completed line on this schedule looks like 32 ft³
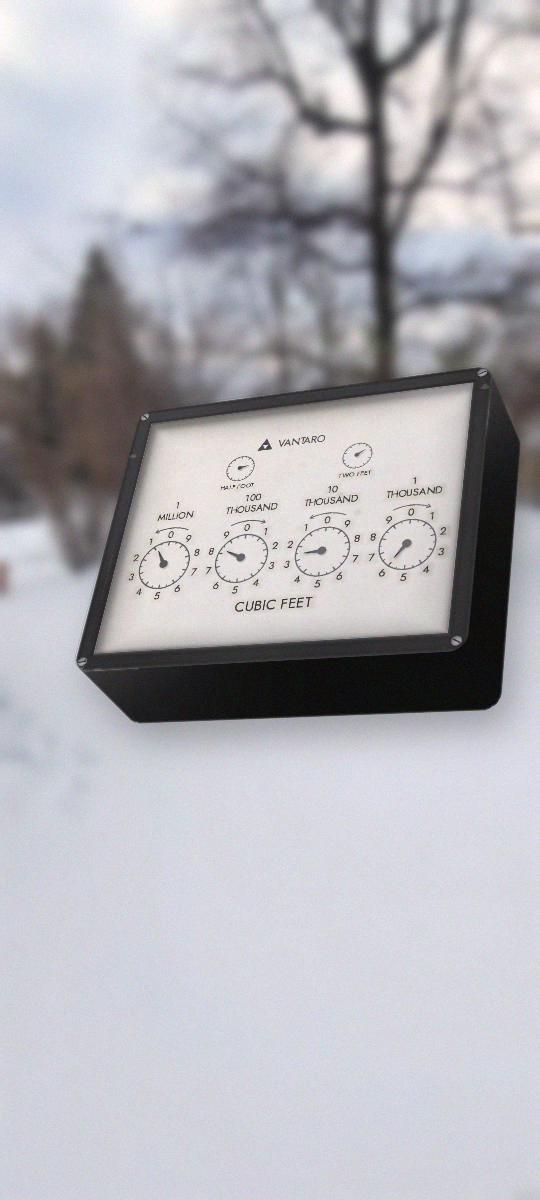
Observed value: 82600 ft³
